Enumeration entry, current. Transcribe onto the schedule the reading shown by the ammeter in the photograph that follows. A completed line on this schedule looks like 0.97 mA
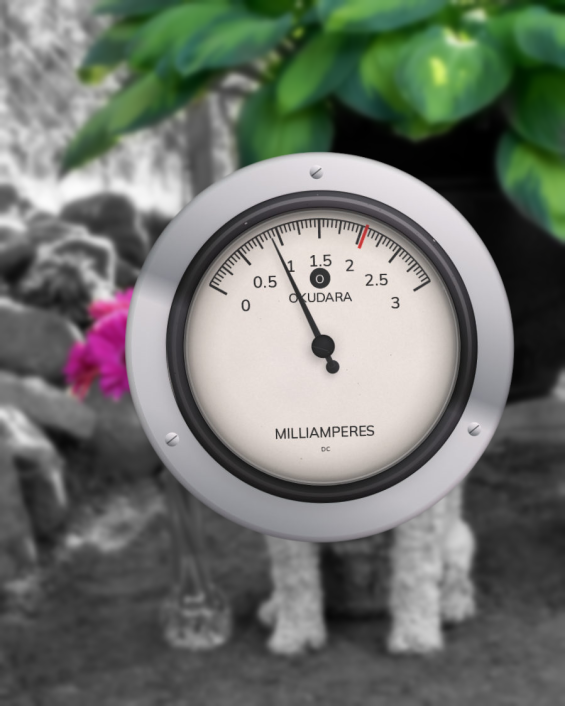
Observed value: 0.9 mA
